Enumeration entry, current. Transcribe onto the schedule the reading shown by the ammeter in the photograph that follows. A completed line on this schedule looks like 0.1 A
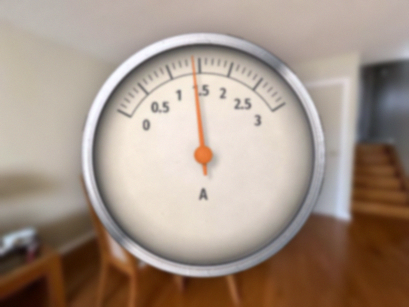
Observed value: 1.4 A
